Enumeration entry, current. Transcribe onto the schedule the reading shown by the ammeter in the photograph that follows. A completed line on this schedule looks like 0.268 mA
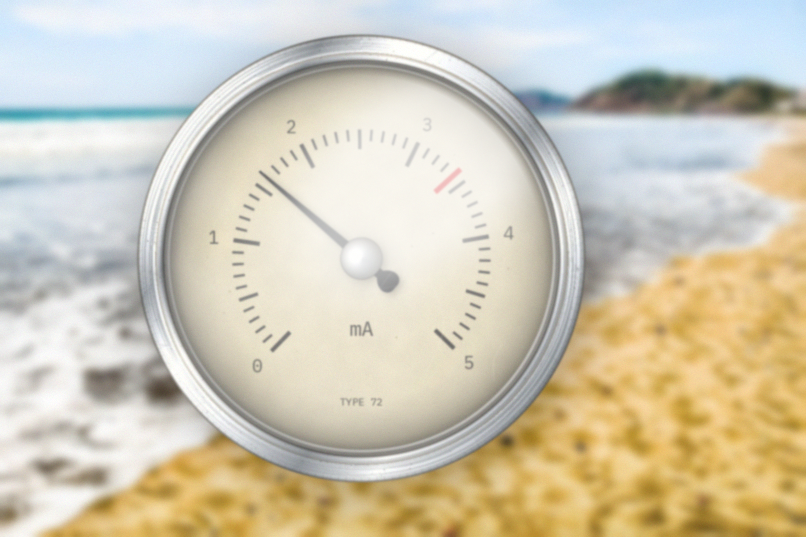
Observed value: 1.6 mA
